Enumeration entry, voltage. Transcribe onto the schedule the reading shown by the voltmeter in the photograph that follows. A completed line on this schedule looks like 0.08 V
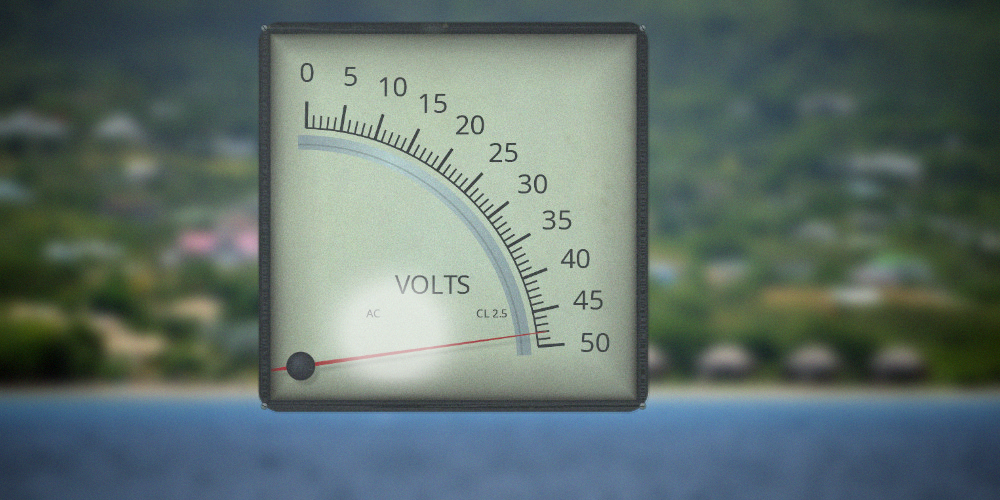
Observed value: 48 V
